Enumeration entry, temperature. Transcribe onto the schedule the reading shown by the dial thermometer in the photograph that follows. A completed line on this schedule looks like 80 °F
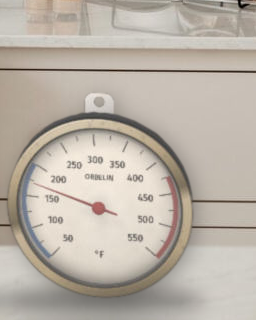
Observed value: 175 °F
